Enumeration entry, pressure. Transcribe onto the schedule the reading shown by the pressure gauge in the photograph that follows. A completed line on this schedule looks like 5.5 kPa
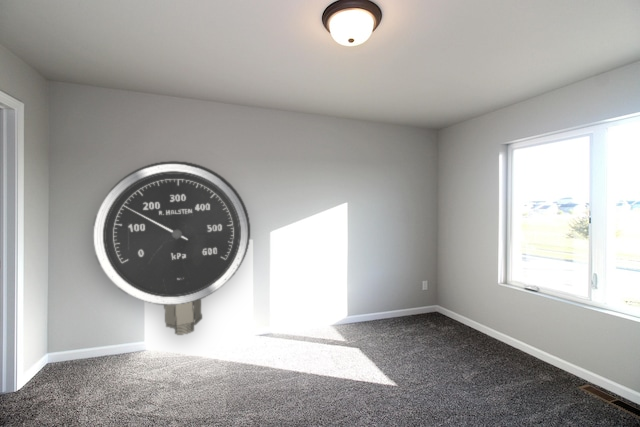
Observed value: 150 kPa
